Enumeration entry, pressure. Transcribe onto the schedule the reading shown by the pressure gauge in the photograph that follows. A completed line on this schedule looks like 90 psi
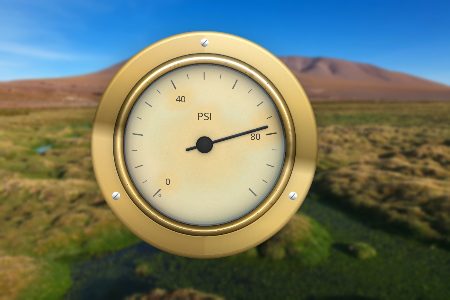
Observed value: 77.5 psi
